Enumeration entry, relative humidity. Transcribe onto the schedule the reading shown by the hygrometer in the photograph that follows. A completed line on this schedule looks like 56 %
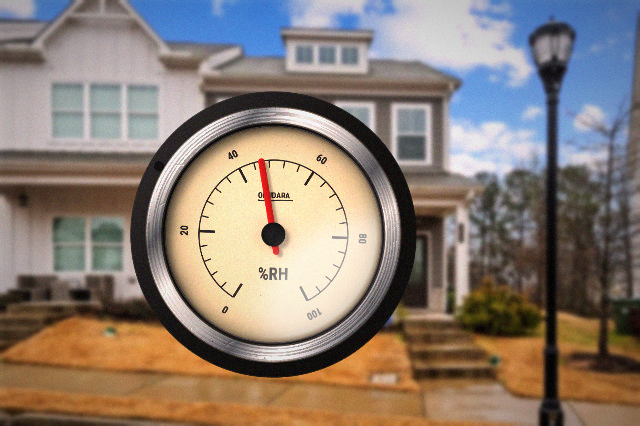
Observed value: 46 %
